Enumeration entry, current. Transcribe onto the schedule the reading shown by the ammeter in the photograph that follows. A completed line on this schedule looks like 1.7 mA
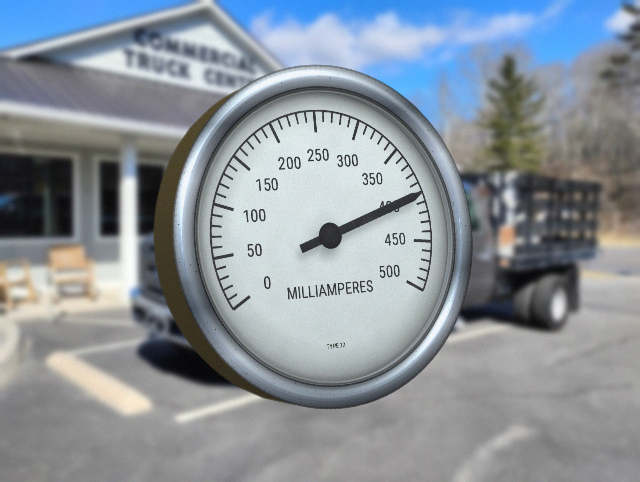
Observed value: 400 mA
